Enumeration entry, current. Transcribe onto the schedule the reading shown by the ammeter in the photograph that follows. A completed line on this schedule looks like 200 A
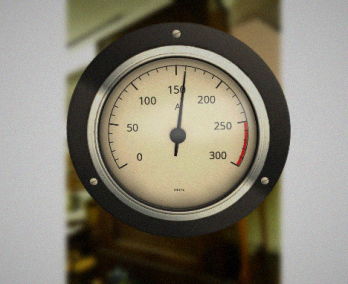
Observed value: 160 A
